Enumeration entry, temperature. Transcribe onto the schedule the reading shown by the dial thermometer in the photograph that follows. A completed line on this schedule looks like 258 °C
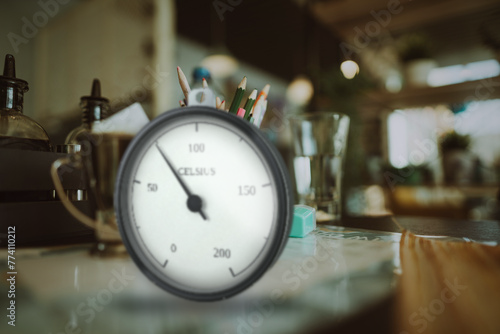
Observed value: 75 °C
